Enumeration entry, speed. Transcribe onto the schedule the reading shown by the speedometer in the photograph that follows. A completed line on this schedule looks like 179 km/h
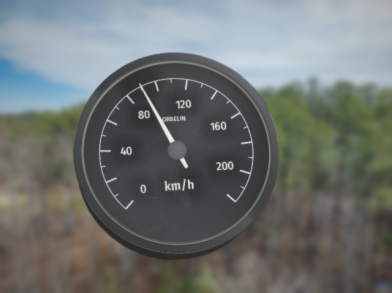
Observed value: 90 km/h
